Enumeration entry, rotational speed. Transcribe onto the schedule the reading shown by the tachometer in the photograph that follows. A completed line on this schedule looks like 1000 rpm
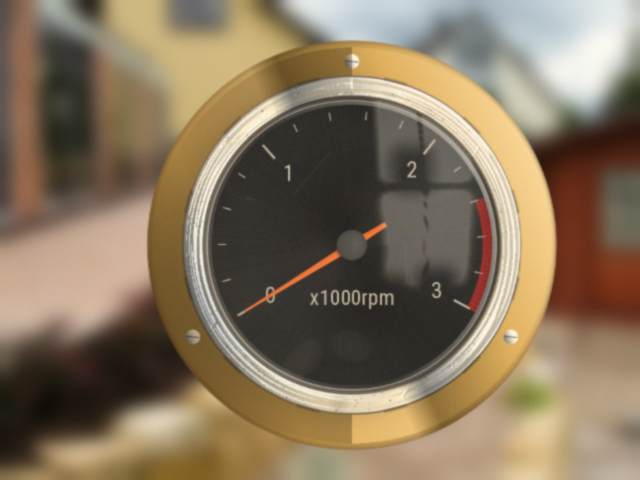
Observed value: 0 rpm
